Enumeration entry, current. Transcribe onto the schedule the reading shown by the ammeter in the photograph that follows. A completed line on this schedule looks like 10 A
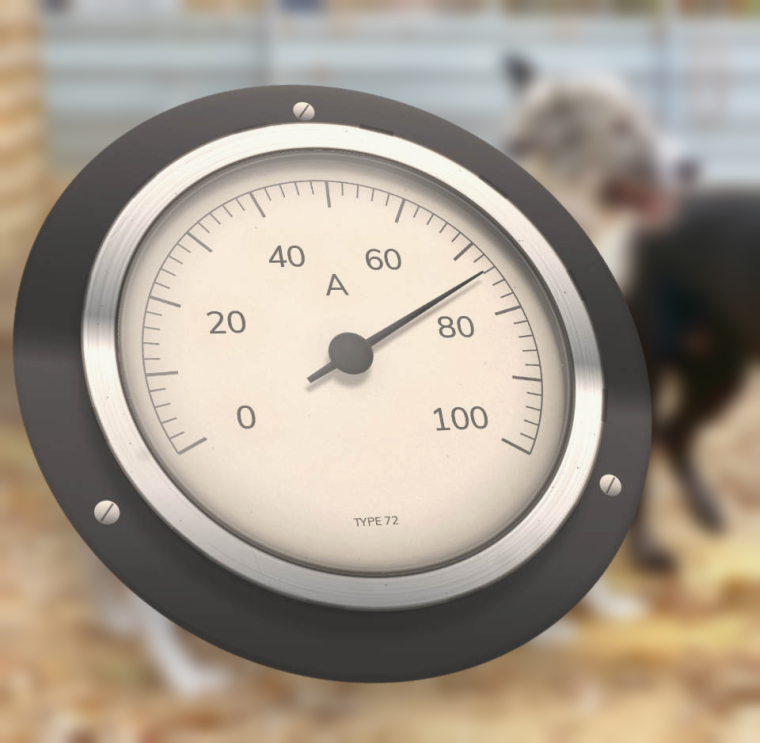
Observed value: 74 A
